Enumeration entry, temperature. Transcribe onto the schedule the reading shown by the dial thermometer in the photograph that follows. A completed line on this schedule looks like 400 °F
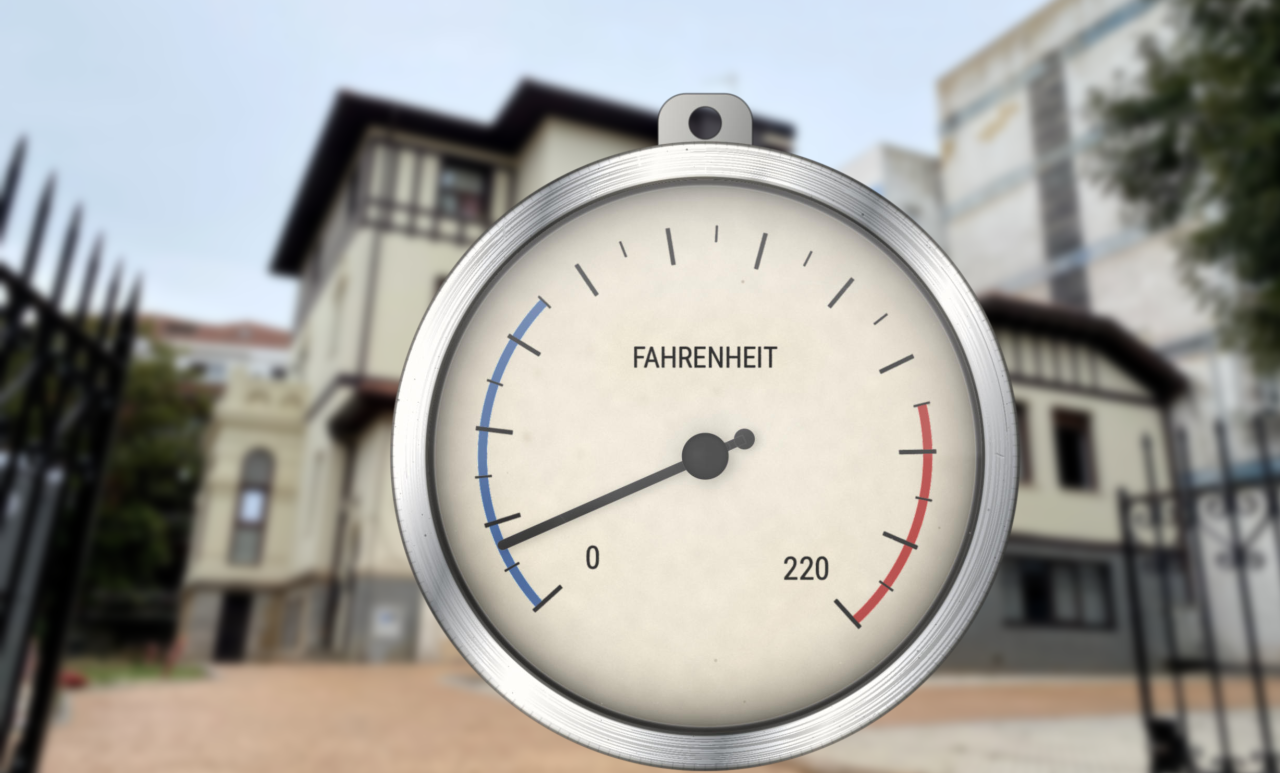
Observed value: 15 °F
